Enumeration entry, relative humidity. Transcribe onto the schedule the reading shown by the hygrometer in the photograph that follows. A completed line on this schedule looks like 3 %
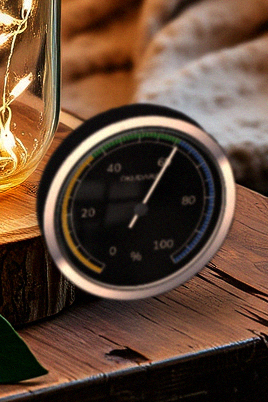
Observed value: 60 %
